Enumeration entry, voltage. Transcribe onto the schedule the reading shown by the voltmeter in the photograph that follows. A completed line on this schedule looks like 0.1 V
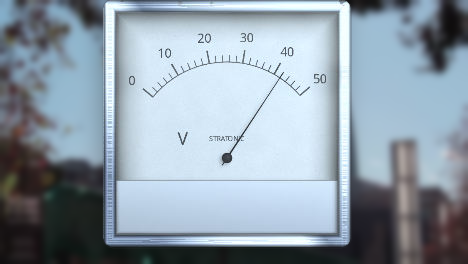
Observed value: 42 V
